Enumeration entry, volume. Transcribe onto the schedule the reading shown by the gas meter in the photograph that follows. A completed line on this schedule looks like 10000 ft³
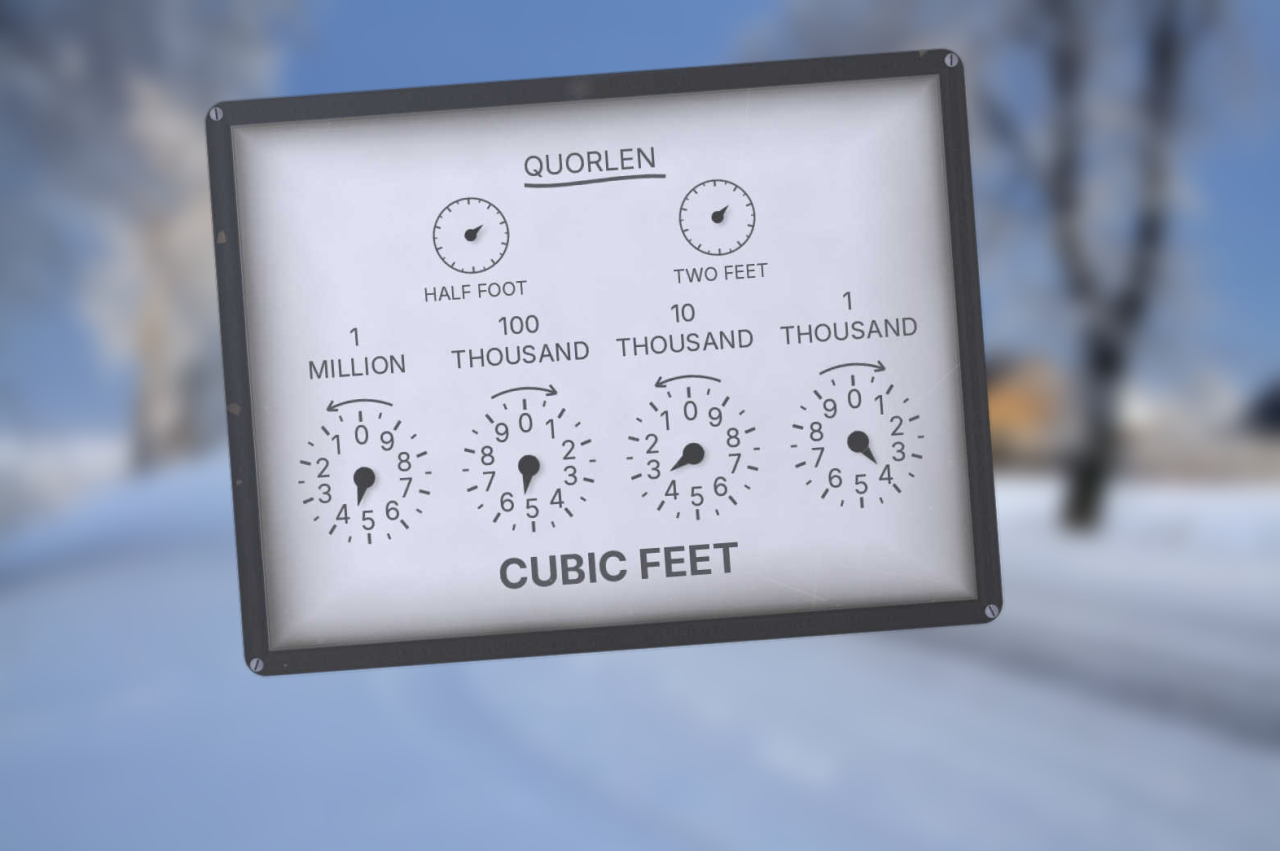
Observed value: 453400 ft³
